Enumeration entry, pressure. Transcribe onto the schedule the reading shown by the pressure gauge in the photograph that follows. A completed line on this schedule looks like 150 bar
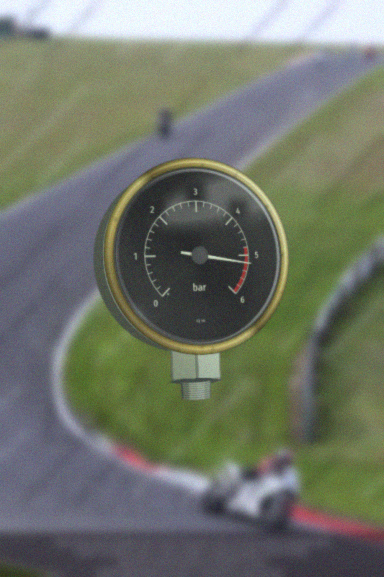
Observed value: 5.2 bar
